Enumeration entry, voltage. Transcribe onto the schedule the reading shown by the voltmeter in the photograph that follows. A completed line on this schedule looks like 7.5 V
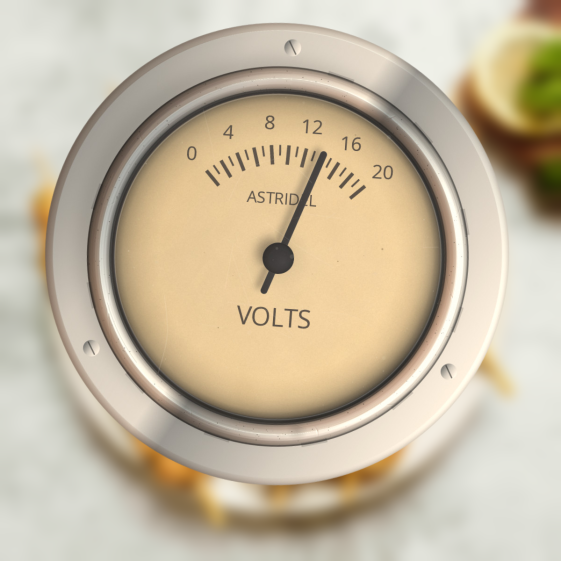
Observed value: 14 V
